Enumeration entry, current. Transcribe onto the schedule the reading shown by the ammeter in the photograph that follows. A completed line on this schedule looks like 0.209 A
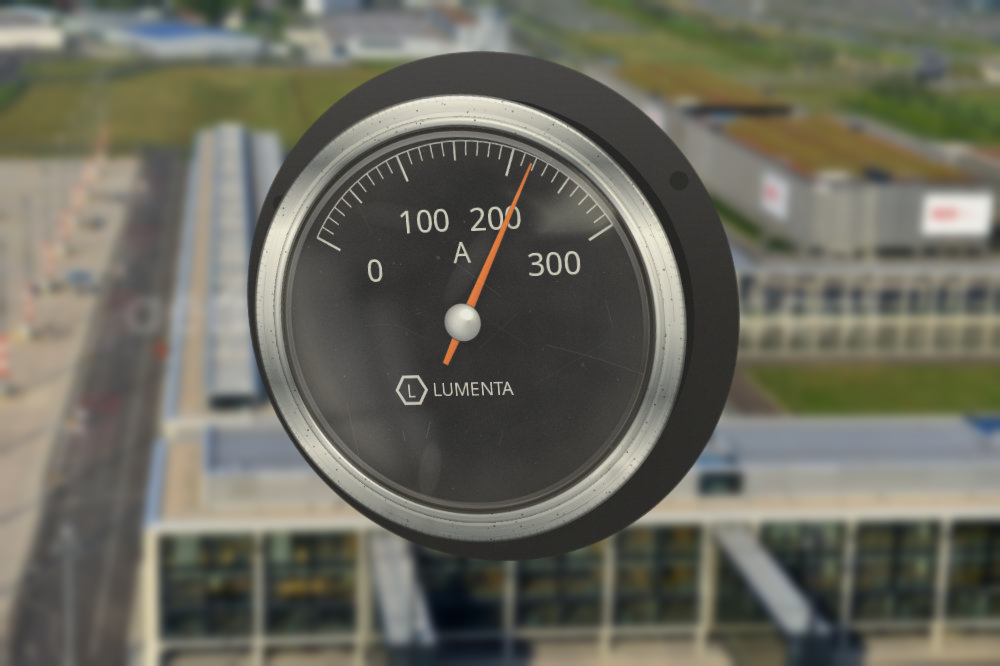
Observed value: 220 A
